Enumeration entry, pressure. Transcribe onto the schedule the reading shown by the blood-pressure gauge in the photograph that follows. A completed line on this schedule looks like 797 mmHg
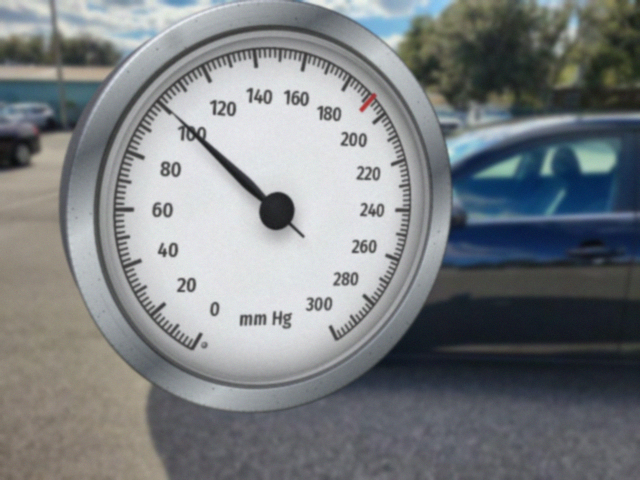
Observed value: 100 mmHg
